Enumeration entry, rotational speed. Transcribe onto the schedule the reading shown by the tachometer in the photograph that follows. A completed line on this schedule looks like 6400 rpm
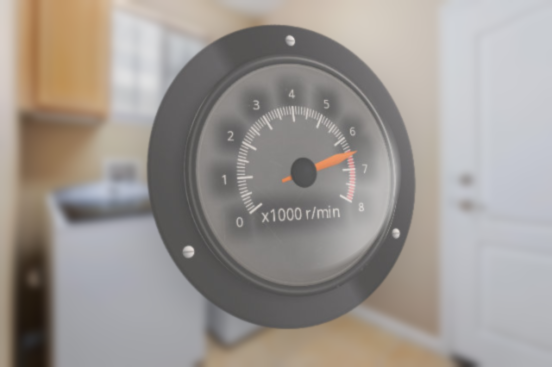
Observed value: 6500 rpm
